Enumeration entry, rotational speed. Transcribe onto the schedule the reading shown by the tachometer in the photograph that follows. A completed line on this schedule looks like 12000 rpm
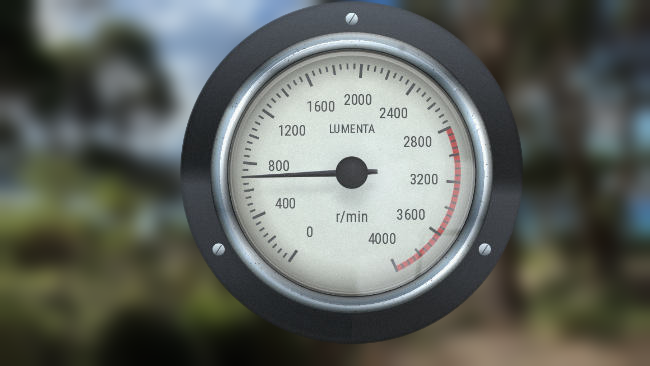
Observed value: 700 rpm
